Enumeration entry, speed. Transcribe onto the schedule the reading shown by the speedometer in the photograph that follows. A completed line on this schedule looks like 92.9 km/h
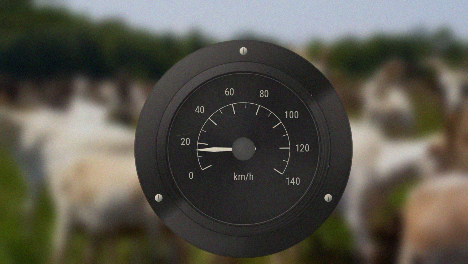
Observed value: 15 km/h
